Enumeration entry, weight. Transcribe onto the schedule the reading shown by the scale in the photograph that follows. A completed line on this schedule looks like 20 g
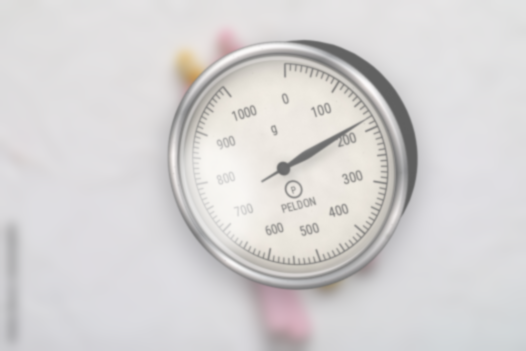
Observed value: 180 g
